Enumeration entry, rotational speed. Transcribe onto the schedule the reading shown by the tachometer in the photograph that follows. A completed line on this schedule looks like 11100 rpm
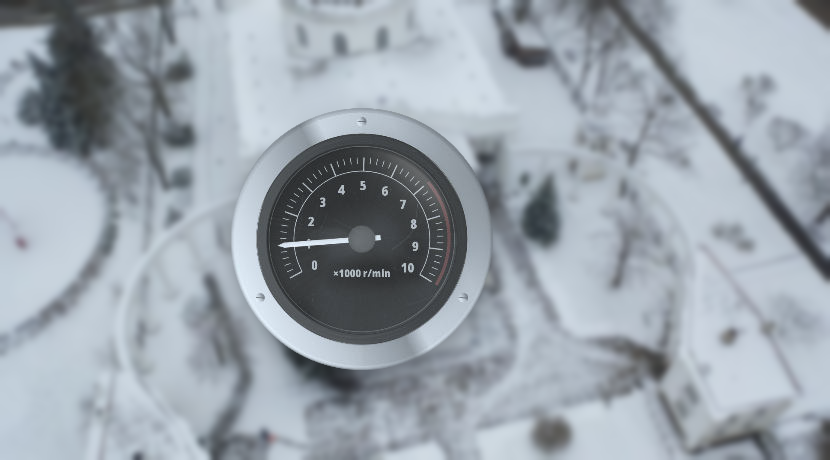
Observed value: 1000 rpm
